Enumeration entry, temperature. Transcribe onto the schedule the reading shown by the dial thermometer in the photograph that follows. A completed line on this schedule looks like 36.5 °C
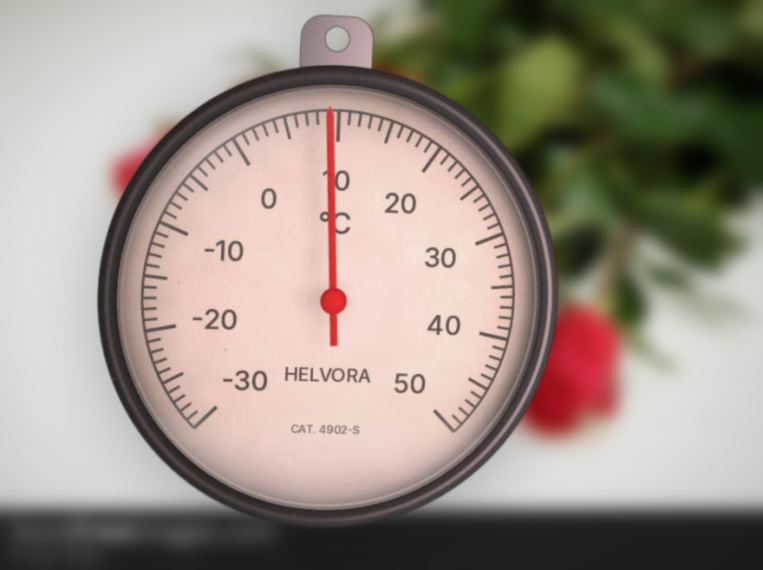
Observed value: 9 °C
